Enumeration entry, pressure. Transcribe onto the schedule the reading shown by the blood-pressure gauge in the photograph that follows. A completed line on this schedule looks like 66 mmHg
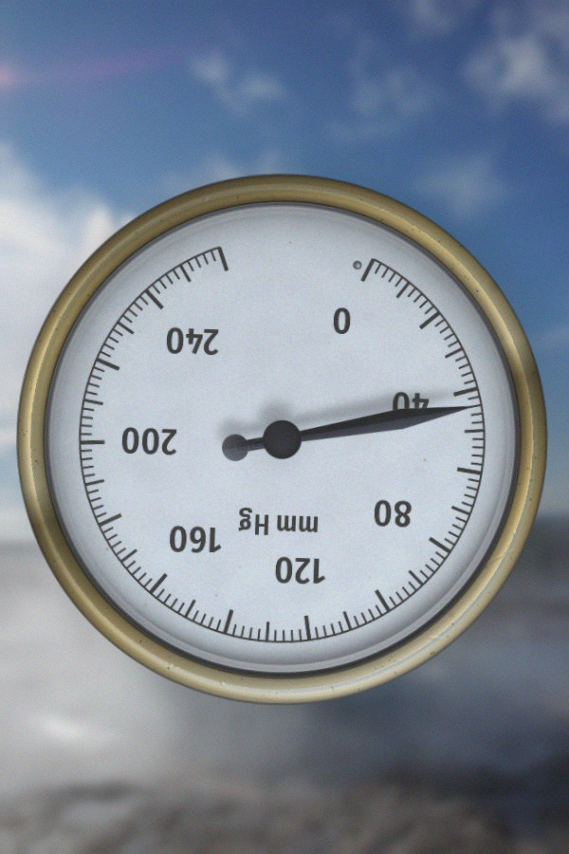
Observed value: 44 mmHg
